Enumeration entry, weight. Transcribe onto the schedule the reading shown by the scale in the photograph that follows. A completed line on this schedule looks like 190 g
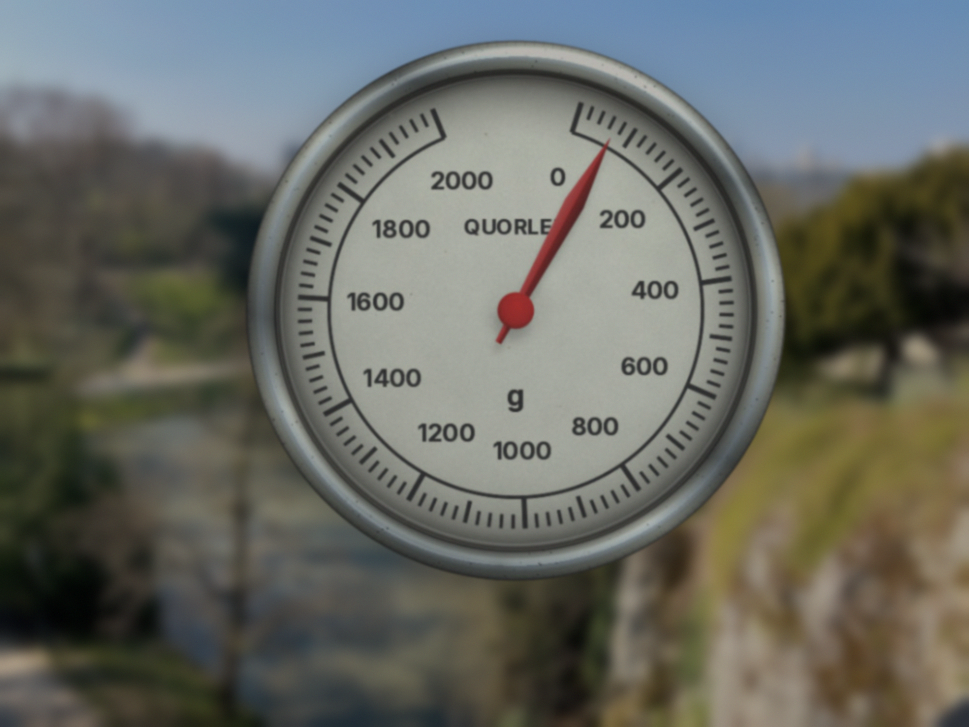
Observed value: 70 g
